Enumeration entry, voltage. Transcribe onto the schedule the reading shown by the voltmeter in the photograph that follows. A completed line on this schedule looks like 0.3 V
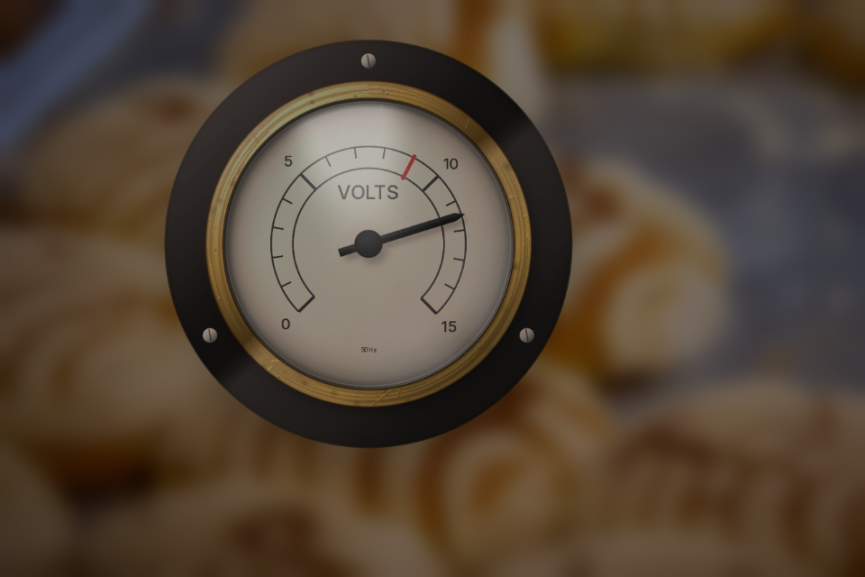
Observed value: 11.5 V
